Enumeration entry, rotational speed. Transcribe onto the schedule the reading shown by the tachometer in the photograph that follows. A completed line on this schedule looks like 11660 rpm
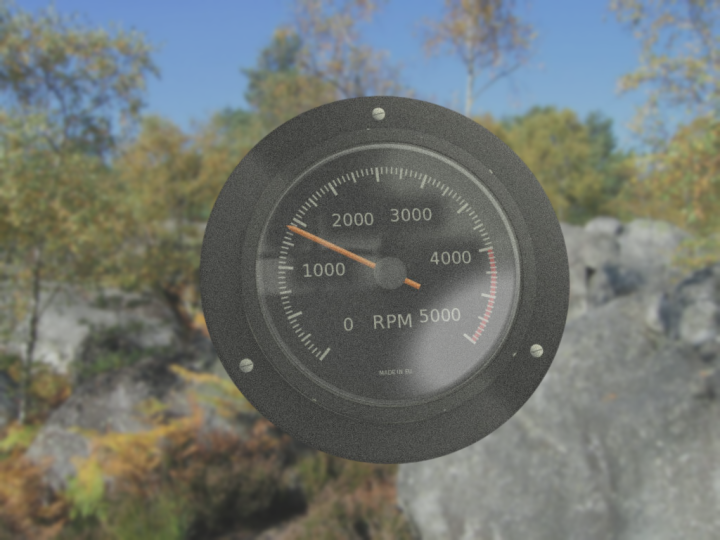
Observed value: 1400 rpm
